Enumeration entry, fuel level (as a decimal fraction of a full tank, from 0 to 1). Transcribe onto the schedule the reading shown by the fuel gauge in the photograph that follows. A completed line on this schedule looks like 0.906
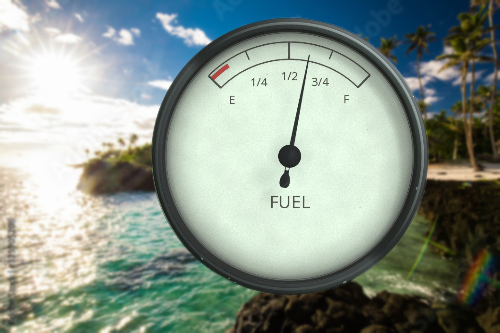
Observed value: 0.625
